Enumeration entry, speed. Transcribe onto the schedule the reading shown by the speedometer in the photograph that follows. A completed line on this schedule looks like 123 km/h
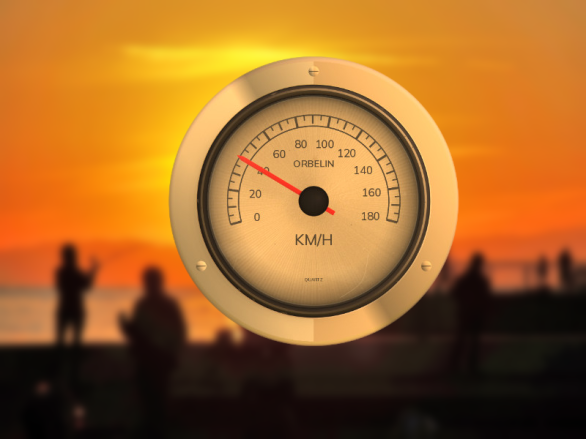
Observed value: 40 km/h
